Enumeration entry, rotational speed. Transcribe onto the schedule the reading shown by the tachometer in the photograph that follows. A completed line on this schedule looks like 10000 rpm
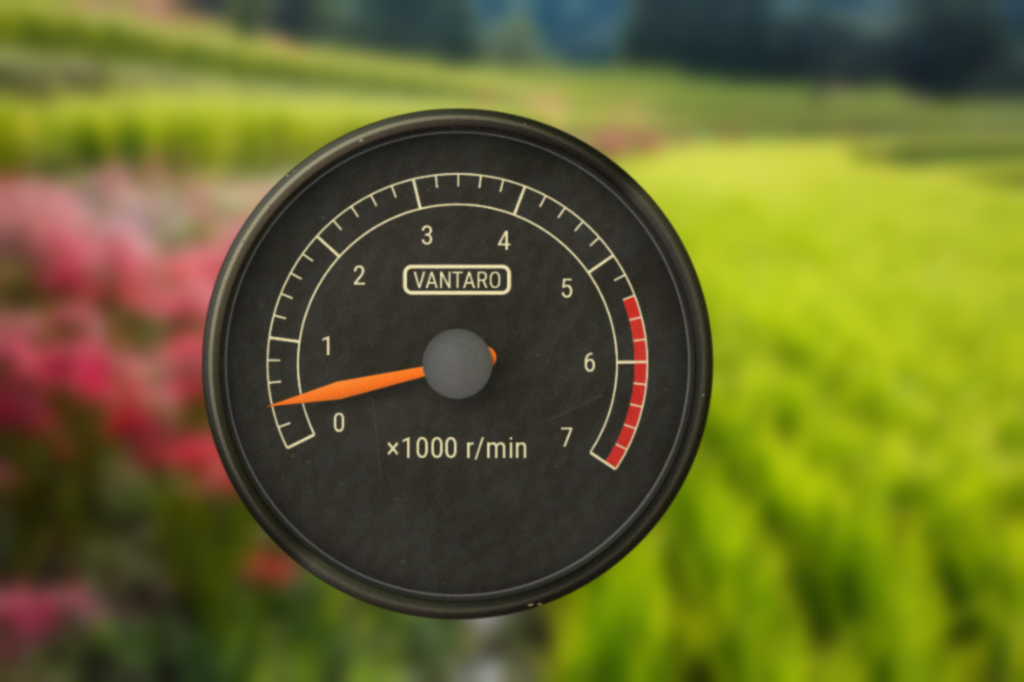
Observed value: 400 rpm
